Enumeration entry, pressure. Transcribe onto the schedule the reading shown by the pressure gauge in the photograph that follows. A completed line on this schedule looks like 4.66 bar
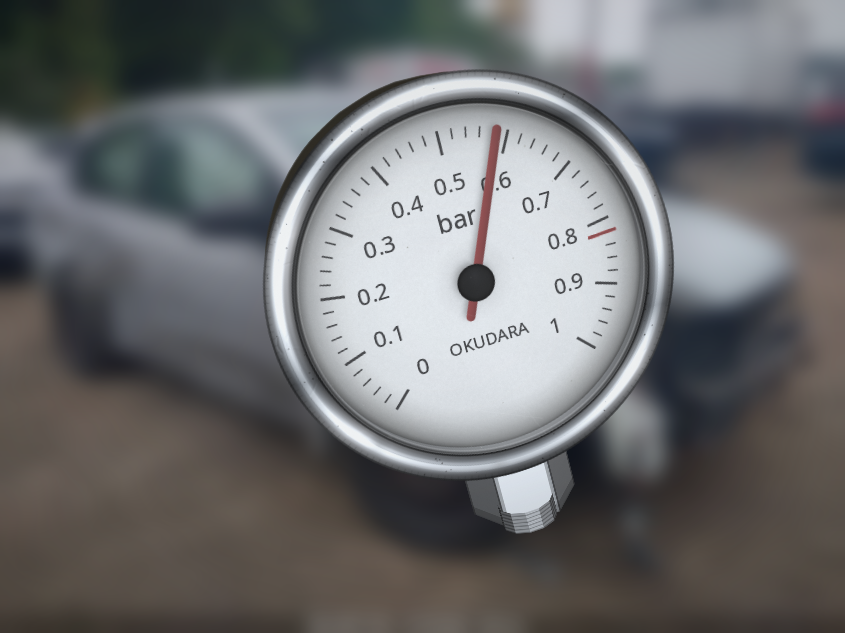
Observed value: 0.58 bar
